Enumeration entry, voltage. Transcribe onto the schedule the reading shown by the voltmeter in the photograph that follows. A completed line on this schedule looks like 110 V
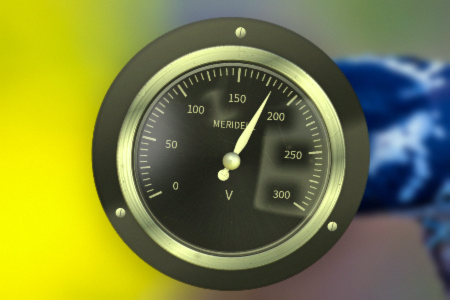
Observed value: 180 V
